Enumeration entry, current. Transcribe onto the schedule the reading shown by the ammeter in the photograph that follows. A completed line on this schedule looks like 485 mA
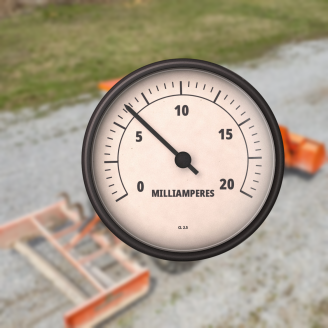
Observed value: 6.25 mA
